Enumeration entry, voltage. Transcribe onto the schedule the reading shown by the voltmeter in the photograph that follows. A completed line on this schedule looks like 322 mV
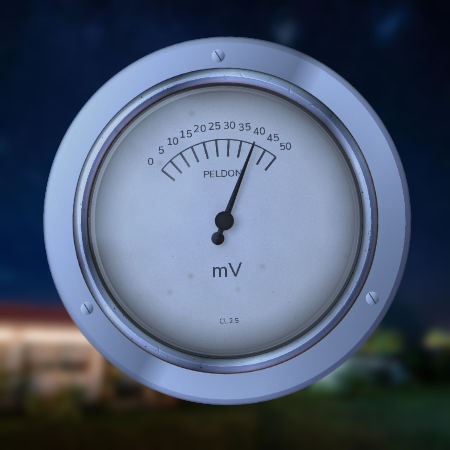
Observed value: 40 mV
